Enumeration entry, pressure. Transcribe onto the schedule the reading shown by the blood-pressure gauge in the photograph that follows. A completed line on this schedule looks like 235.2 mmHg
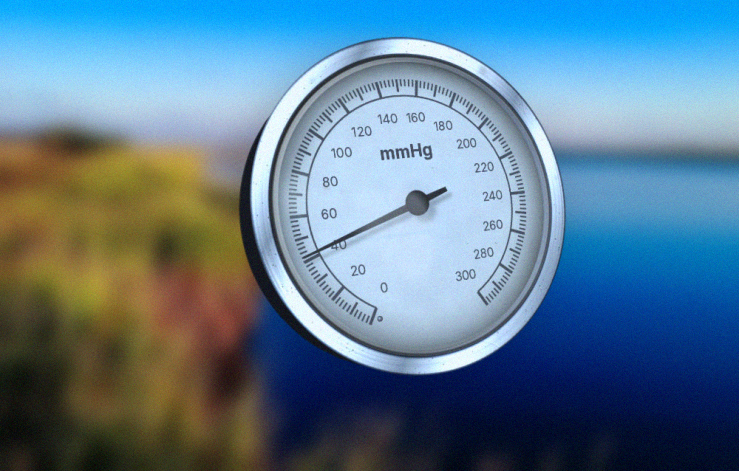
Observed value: 42 mmHg
